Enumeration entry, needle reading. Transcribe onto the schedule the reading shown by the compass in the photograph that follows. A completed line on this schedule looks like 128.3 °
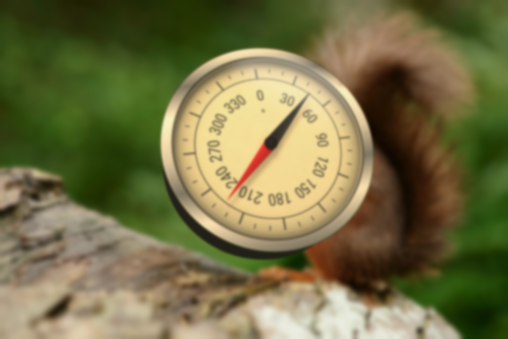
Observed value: 225 °
